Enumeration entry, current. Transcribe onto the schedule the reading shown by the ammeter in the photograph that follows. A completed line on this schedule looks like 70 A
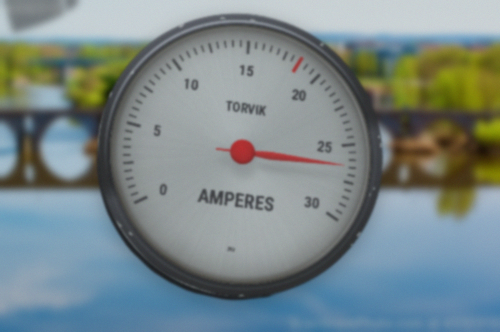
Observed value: 26.5 A
